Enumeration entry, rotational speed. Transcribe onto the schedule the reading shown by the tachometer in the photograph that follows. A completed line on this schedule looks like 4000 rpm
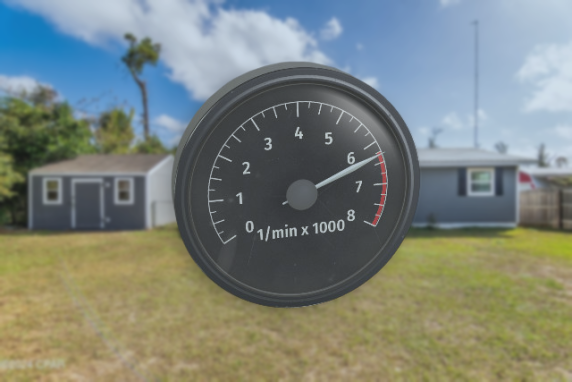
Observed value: 6250 rpm
